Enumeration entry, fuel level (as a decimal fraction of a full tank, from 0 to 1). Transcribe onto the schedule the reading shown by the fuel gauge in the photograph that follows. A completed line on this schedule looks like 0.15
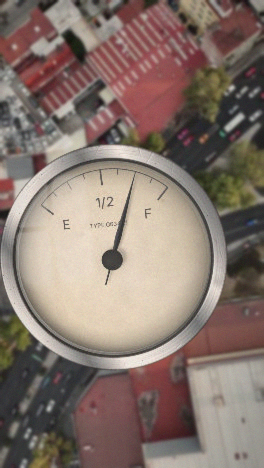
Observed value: 0.75
